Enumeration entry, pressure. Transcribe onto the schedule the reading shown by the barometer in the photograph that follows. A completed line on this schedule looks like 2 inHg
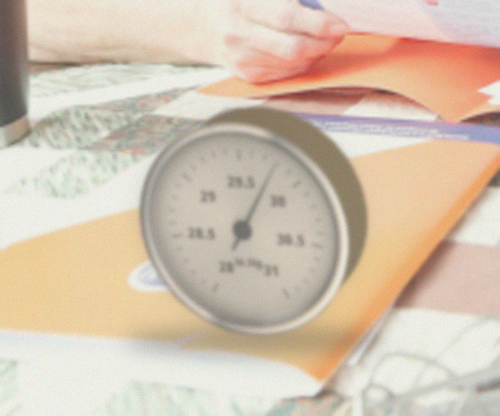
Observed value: 29.8 inHg
